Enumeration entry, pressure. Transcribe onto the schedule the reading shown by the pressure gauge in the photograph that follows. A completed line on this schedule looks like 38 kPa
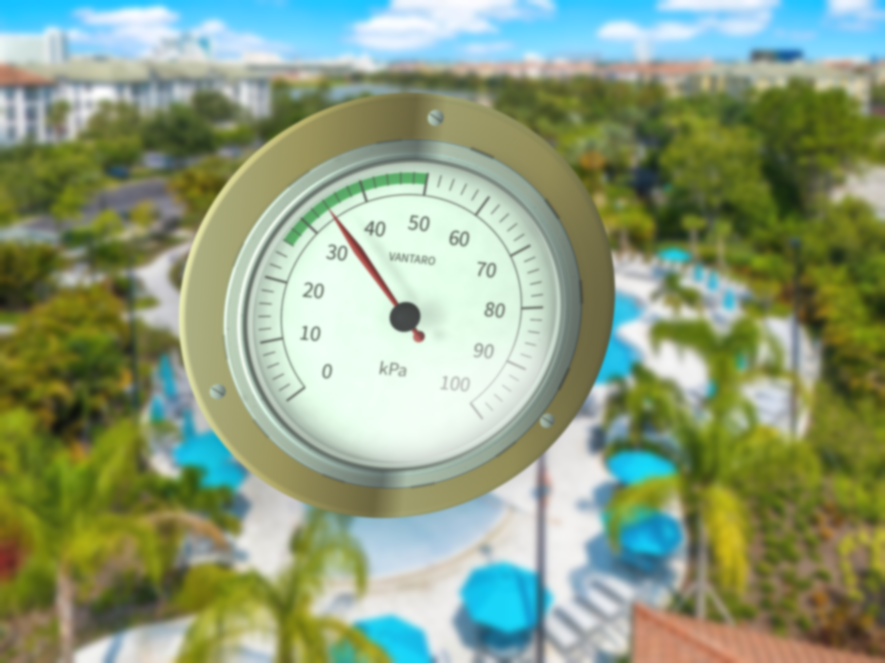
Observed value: 34 kPa
